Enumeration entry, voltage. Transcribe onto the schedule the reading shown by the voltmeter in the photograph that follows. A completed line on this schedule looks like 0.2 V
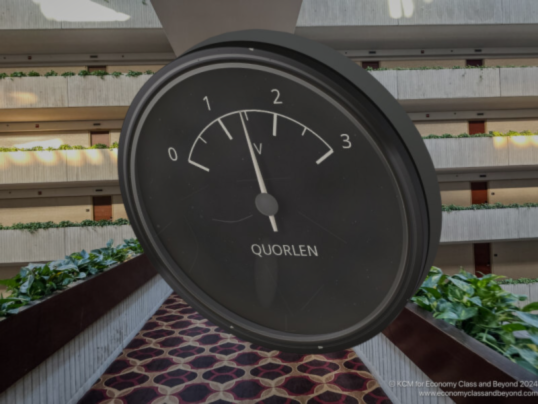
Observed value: 1.5 V
